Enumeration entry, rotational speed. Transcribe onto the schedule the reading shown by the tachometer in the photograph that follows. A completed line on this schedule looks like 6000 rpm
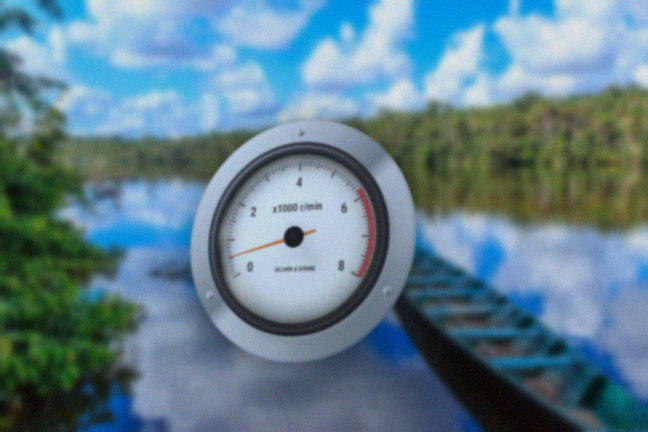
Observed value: 500 rpm
